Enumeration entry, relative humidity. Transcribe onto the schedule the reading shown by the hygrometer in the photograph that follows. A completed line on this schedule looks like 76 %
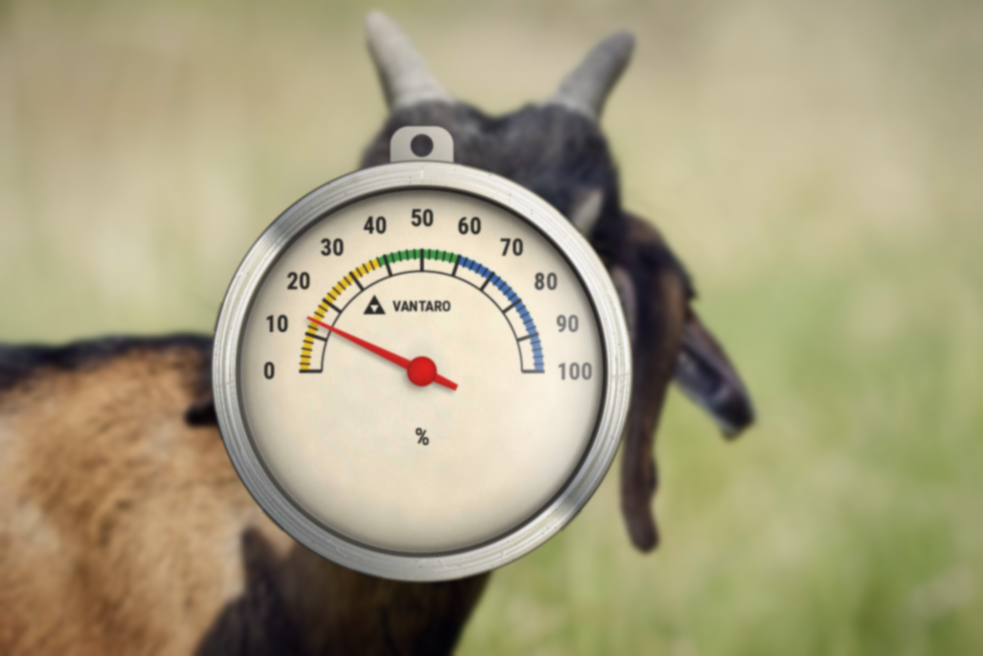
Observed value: 14 %
